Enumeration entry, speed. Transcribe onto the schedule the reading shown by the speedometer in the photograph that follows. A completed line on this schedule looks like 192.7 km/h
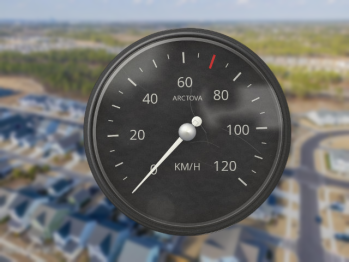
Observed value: 0 km/h
